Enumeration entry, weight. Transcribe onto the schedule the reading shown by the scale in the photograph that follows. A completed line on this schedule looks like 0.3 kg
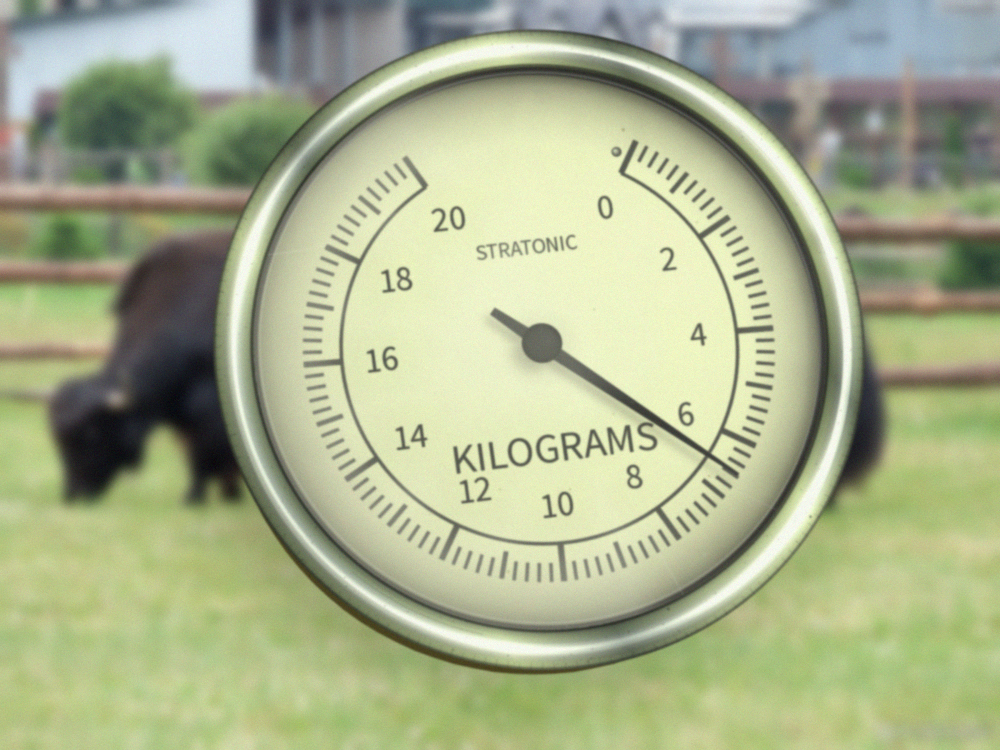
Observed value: 6.6 kg
